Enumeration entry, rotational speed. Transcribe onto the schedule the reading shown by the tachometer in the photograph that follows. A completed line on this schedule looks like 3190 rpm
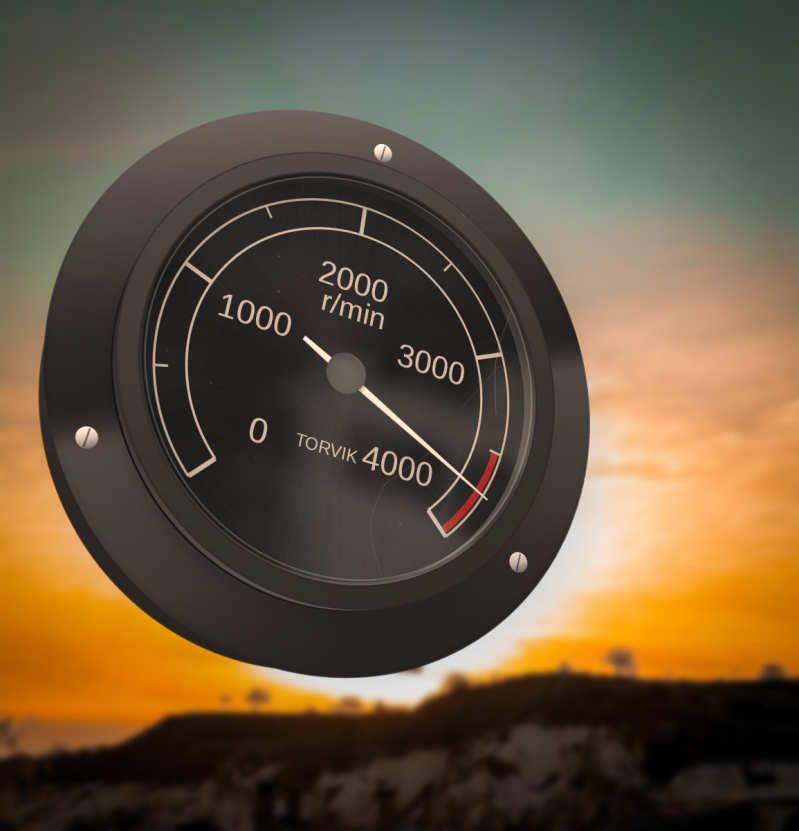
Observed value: 3750 rpm
